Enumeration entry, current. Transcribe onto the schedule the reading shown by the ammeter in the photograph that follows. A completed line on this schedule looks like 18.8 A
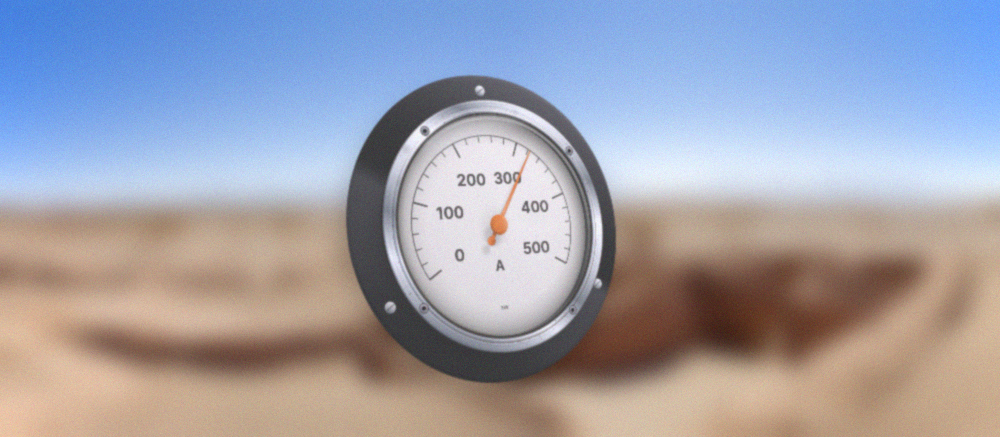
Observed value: 320 A
